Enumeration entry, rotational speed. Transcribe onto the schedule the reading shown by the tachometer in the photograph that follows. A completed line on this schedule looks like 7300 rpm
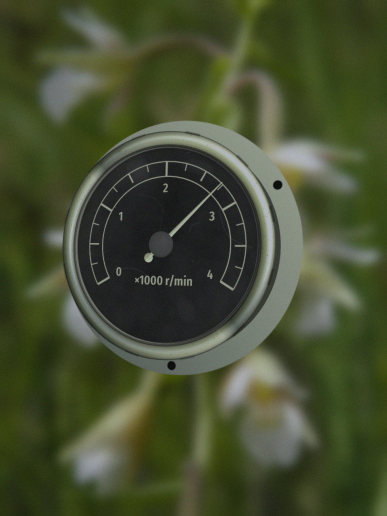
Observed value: 2750 rpm
